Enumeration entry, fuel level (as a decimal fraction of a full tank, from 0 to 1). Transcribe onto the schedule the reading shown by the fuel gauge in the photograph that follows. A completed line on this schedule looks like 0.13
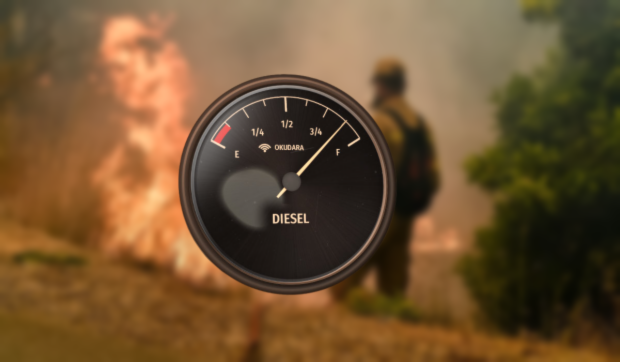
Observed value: 0.875
